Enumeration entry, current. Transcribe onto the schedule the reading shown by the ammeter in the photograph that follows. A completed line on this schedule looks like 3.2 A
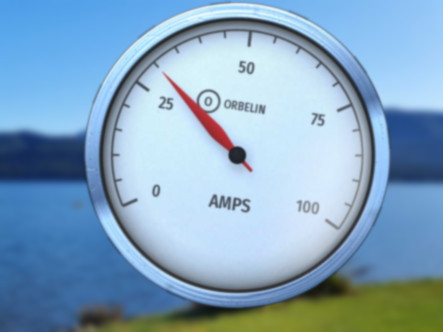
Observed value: 30 A
